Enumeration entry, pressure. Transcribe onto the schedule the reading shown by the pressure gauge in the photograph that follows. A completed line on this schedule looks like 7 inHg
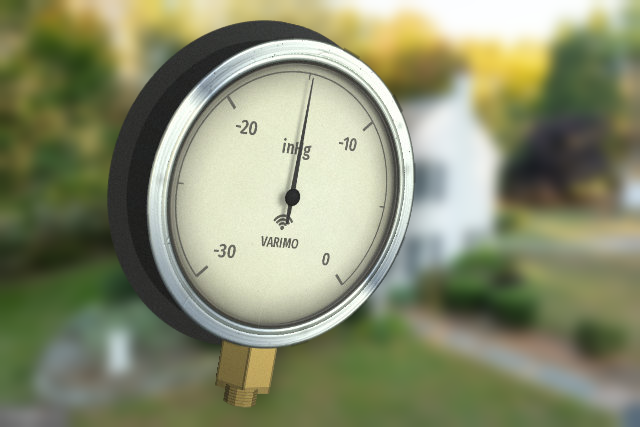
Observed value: -15 inHg
